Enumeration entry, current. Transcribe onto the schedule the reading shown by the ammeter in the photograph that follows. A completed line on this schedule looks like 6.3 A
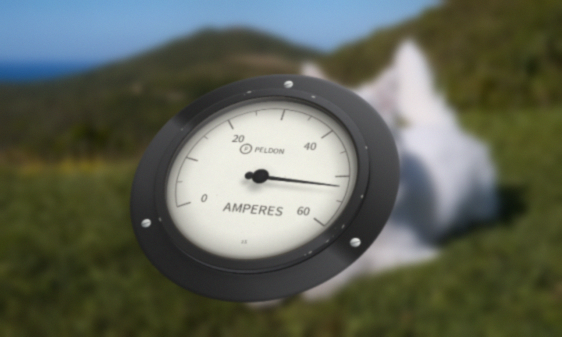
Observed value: 52.5 A
